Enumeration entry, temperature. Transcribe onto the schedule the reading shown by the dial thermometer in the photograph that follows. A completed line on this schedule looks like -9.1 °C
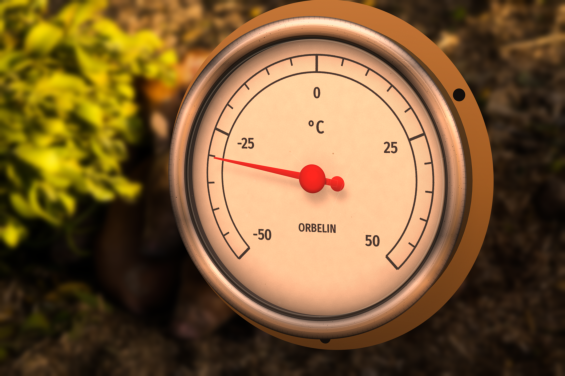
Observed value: -30 °C
